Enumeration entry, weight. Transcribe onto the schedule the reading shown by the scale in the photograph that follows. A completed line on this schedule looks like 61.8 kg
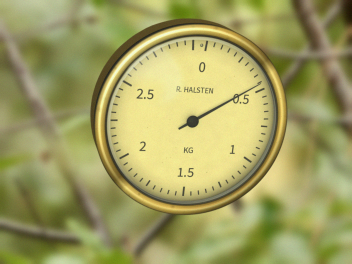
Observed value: 0.45 kg
